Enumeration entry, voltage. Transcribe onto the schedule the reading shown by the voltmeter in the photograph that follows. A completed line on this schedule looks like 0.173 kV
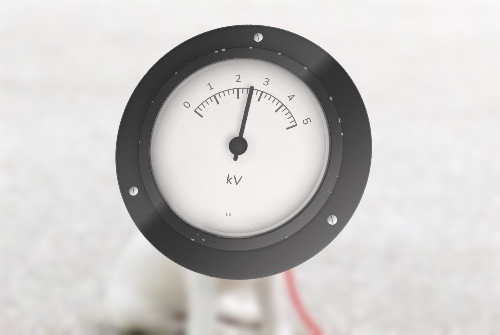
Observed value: 2.6 kV
